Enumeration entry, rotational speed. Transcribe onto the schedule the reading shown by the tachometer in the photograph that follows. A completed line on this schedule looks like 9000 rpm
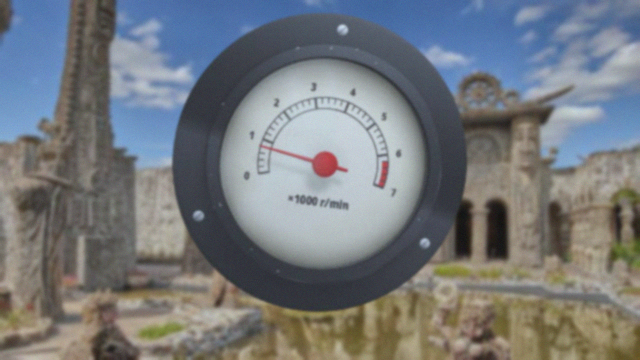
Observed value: 800 rpm
